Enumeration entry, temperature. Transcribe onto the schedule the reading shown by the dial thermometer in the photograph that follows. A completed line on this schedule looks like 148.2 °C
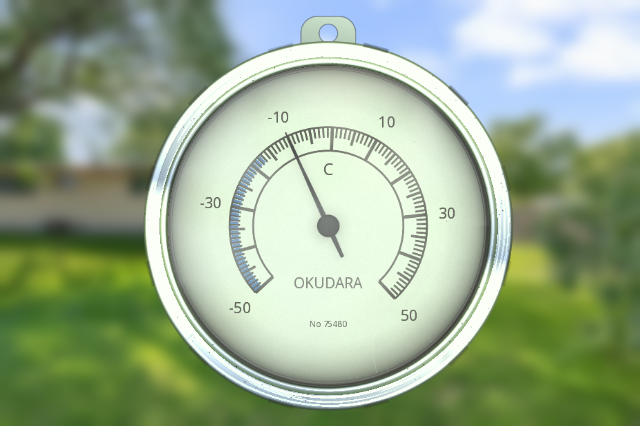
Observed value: -10 °C
